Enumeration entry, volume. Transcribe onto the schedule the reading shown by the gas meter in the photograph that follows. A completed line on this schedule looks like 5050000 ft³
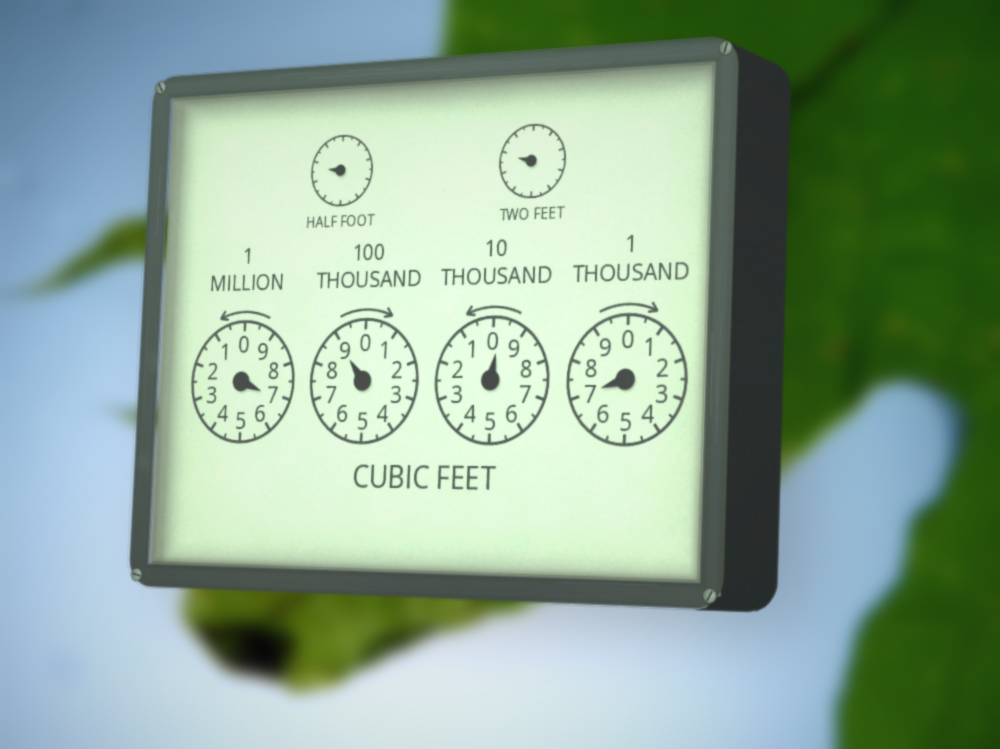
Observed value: 689700 ft³
